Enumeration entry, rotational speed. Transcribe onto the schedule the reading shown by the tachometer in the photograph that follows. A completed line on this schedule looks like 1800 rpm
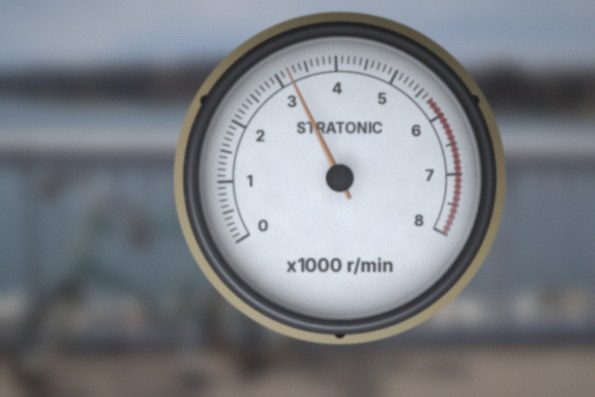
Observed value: 3200 rpm
